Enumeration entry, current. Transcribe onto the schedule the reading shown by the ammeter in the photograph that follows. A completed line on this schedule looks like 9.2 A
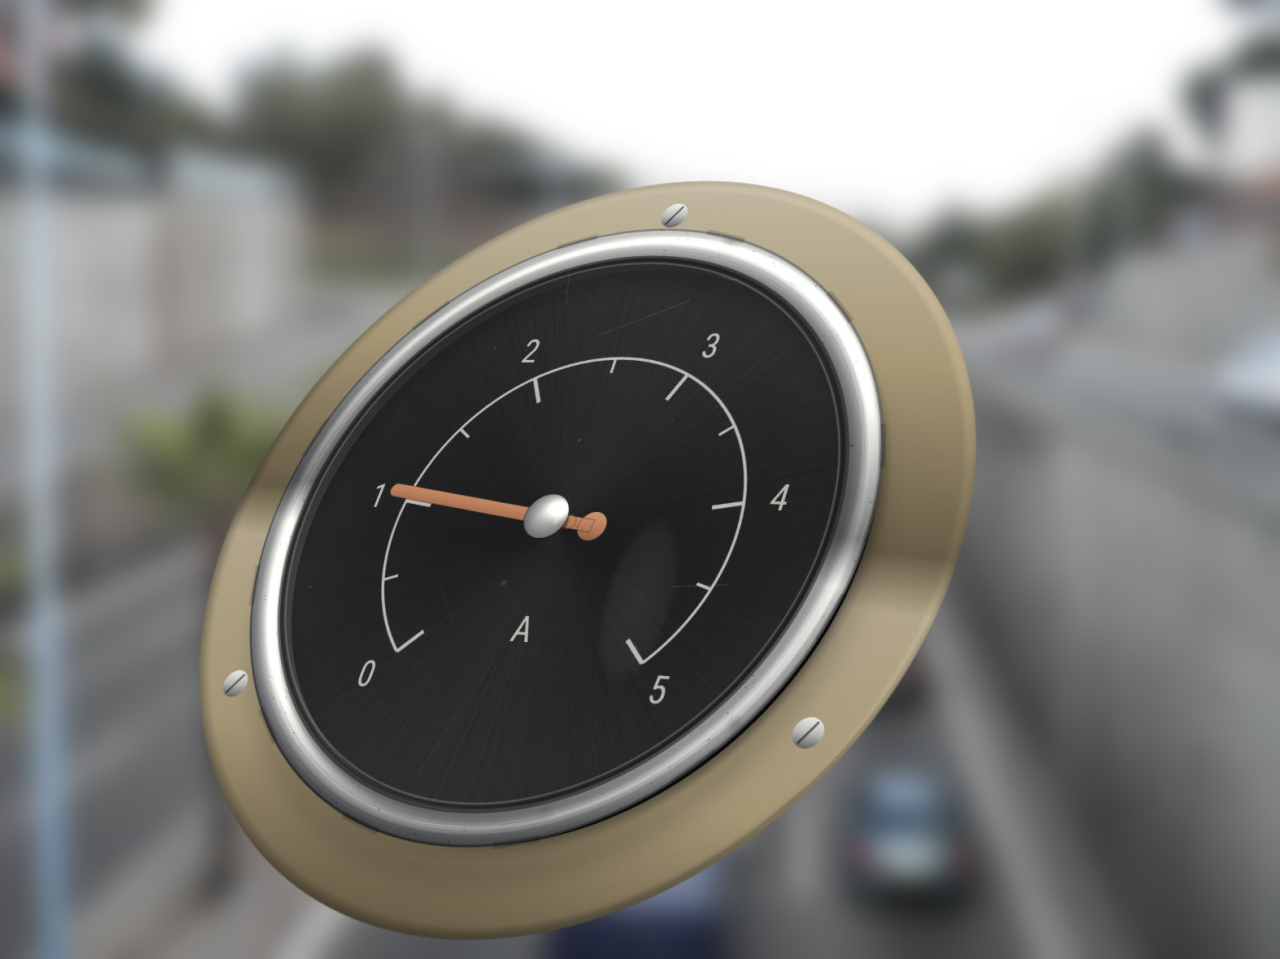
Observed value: 1 A
